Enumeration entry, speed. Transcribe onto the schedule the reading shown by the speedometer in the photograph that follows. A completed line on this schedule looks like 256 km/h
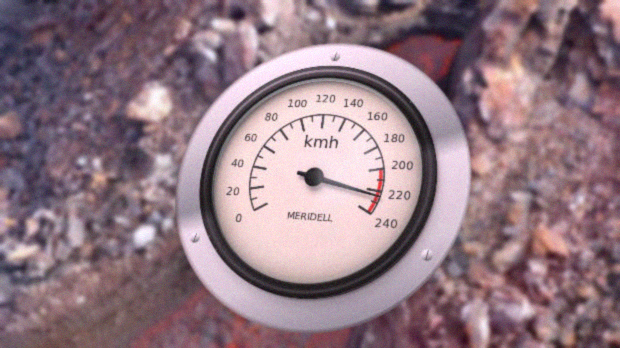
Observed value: 225 km/h
